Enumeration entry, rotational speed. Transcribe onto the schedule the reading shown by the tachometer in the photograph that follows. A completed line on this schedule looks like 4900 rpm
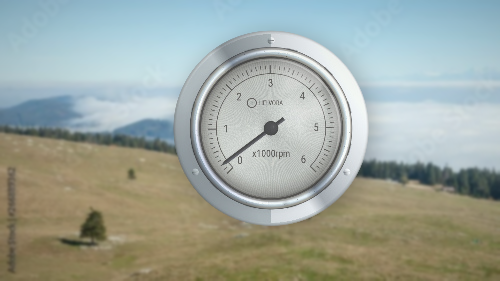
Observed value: 200 rpm
